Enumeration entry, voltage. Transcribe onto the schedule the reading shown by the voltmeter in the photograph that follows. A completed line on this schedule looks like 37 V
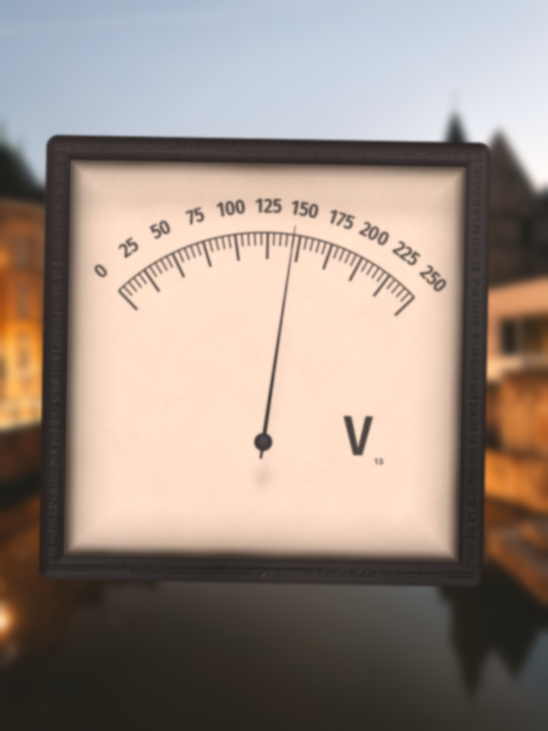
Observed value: 145 V
